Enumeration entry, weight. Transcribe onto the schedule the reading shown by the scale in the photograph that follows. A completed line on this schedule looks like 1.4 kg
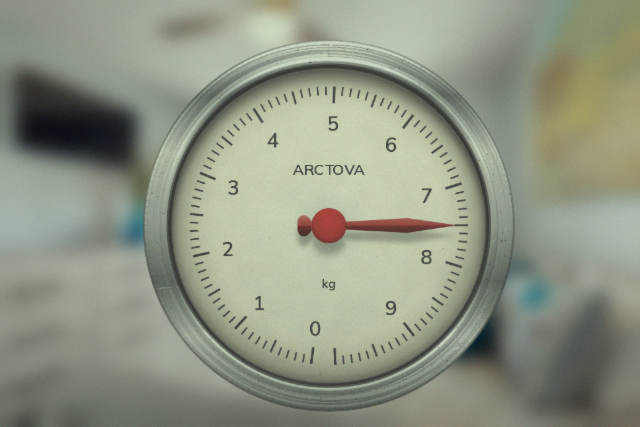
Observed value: 7.5 kg
